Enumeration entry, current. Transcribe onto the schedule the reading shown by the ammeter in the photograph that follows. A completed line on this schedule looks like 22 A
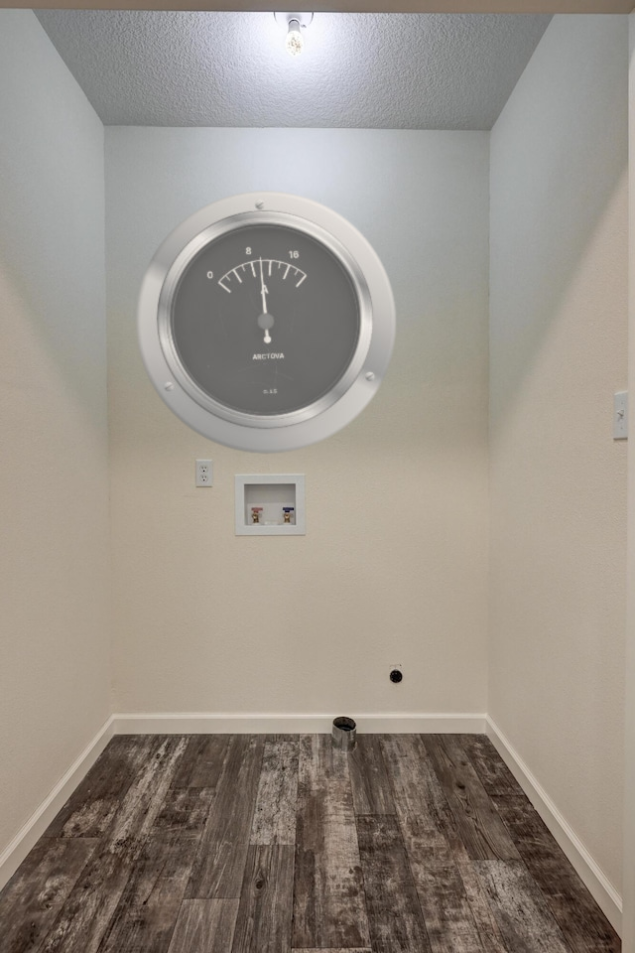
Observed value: 10 A
